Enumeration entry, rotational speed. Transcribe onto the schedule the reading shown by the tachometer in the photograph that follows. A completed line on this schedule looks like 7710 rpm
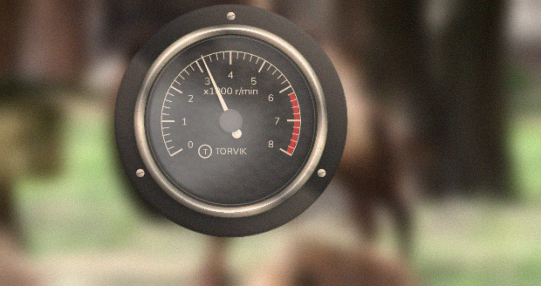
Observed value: 3200 rpm
